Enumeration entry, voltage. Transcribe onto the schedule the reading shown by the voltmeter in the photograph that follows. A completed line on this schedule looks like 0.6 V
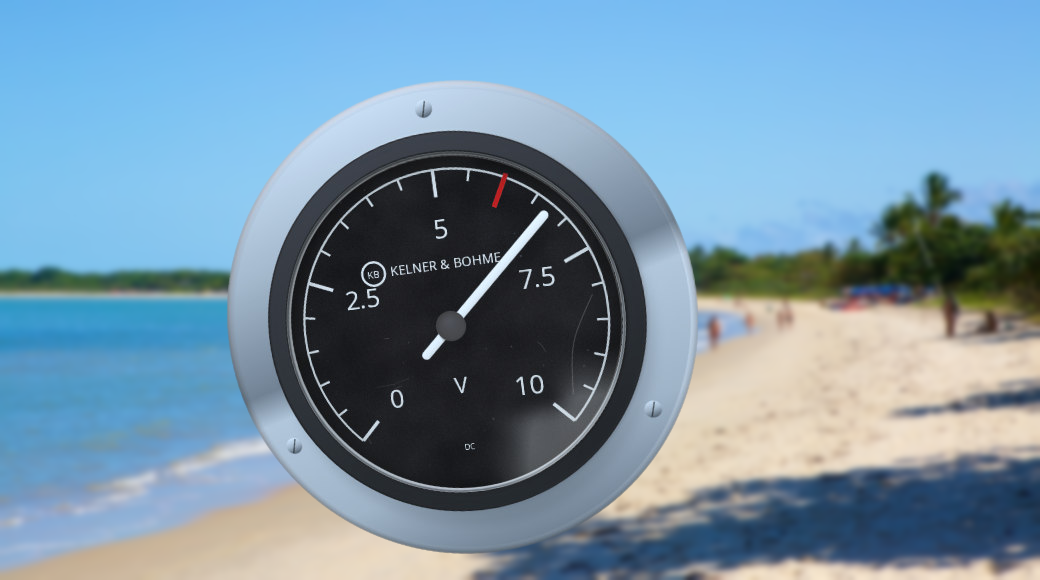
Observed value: 6.75 V
